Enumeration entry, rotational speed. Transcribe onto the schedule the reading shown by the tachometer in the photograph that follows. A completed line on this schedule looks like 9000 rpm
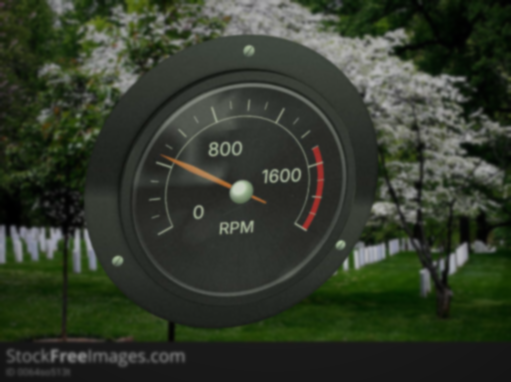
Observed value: 450 rpm
